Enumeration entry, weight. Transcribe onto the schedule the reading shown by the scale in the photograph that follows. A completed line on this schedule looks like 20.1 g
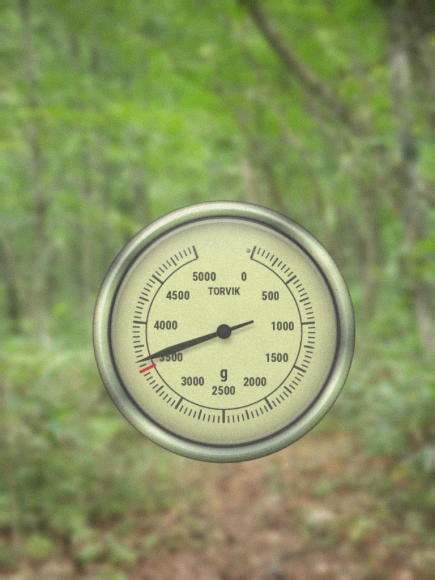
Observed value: 3600 g
